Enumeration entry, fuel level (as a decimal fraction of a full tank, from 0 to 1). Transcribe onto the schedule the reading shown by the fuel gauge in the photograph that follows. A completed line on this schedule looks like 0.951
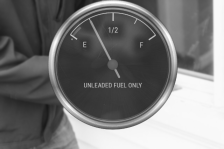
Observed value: 0.25
